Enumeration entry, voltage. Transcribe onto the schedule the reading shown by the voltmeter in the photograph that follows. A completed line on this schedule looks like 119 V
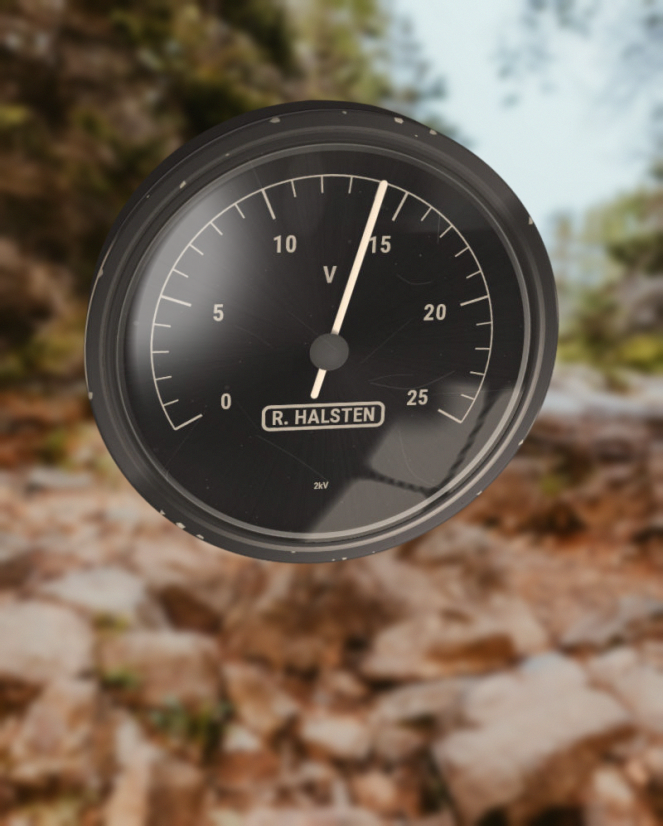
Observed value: 14 V
